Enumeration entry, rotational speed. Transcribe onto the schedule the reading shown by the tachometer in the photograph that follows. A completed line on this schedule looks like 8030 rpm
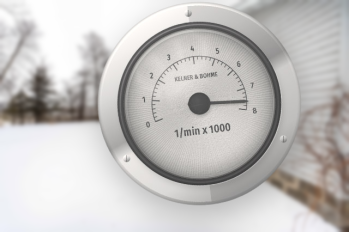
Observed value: 7600 rpm
